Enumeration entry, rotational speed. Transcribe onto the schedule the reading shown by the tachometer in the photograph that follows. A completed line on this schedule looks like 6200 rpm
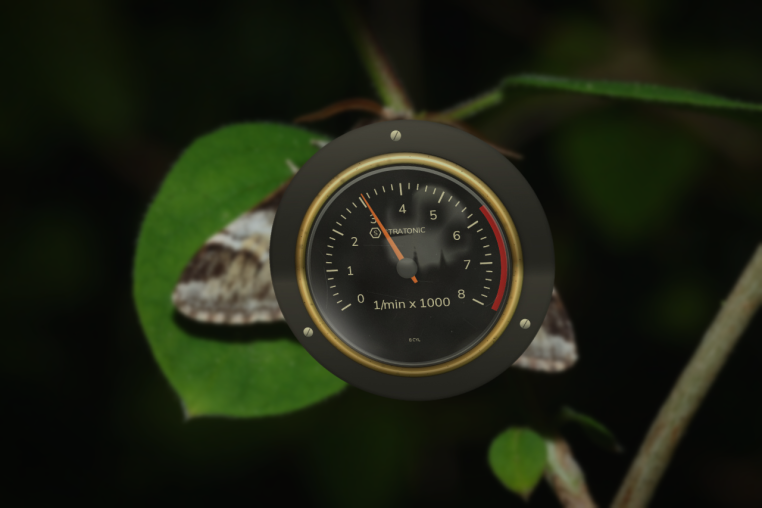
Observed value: 3100 rpm
